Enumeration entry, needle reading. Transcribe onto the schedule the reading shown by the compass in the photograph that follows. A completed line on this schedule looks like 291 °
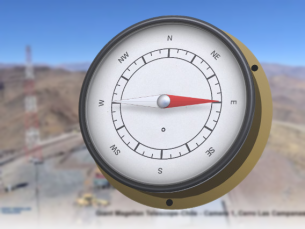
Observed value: 90 °
